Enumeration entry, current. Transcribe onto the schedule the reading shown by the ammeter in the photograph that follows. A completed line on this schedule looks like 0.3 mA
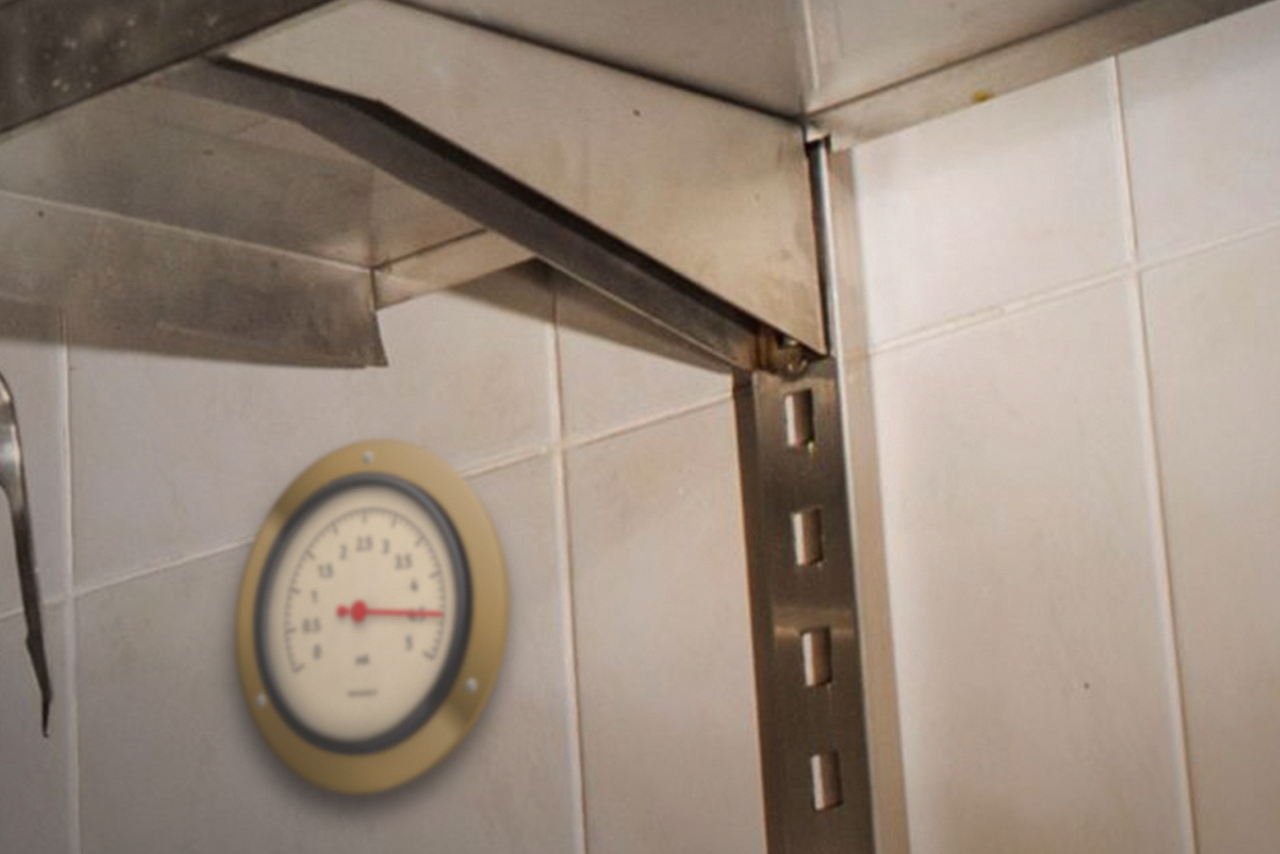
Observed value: 4.5 mA
